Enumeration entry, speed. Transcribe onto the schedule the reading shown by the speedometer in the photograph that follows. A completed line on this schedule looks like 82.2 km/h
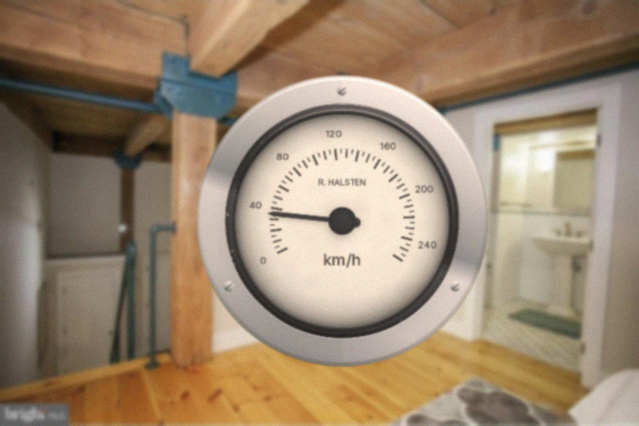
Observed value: 35 km/h
